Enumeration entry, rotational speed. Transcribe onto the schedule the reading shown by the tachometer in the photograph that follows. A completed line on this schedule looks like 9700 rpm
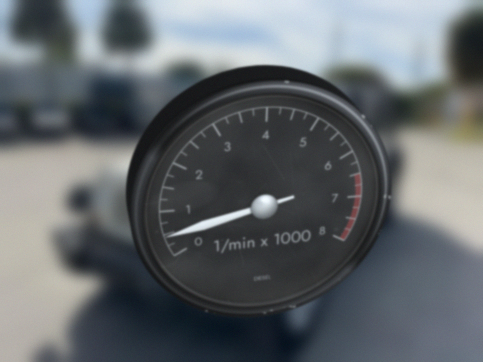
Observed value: 500 rpm
